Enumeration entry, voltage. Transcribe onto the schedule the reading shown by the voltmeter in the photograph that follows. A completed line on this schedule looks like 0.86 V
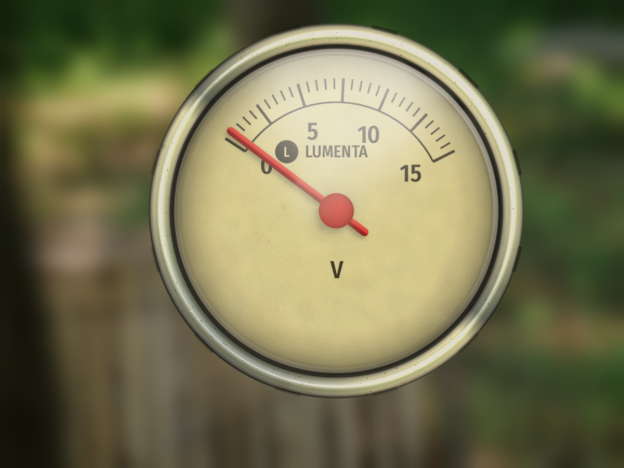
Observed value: 0.5 V
